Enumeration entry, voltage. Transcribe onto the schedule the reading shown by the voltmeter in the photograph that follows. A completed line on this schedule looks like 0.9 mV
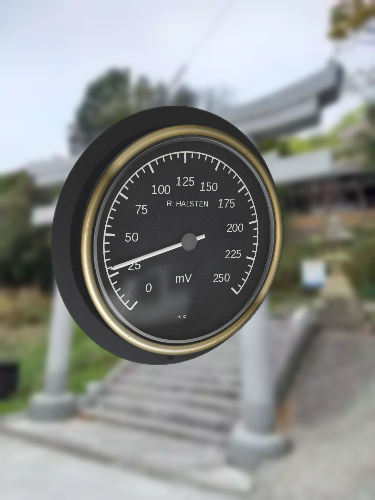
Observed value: 30 mV
